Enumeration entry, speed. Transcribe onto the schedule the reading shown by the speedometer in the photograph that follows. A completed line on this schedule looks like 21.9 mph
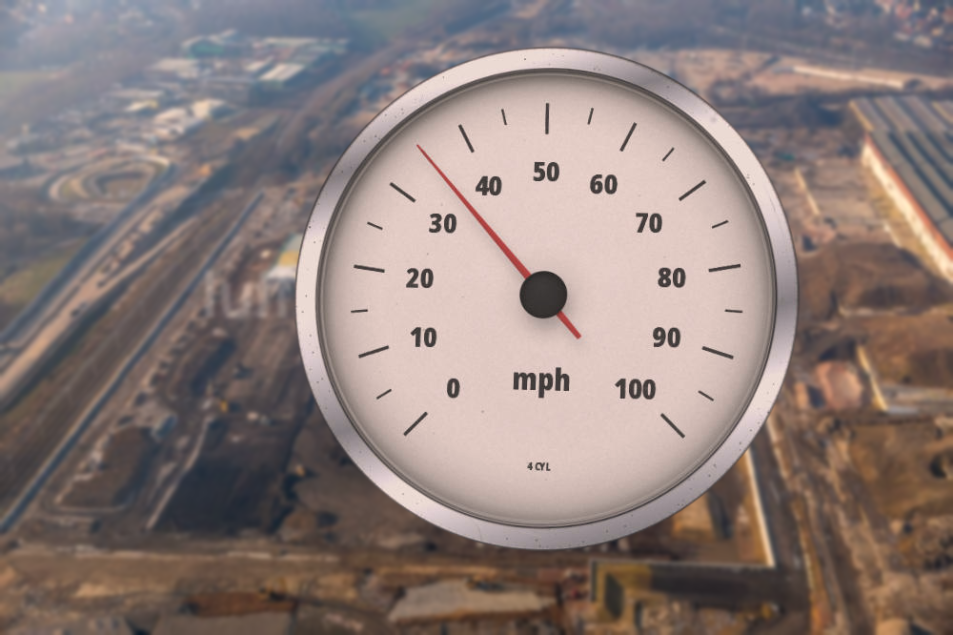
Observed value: 35 mph
